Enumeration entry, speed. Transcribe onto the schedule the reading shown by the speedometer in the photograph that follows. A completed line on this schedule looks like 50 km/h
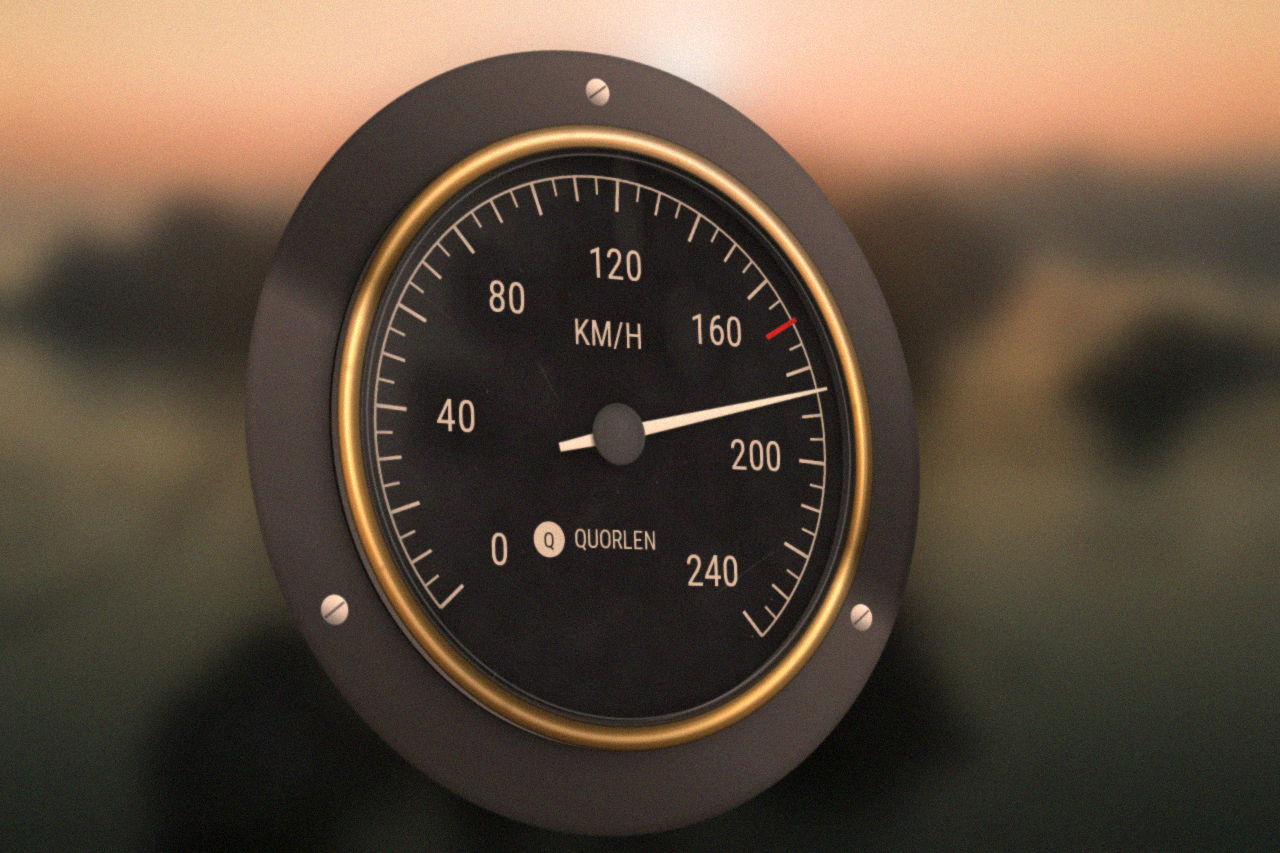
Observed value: 185 km/h
